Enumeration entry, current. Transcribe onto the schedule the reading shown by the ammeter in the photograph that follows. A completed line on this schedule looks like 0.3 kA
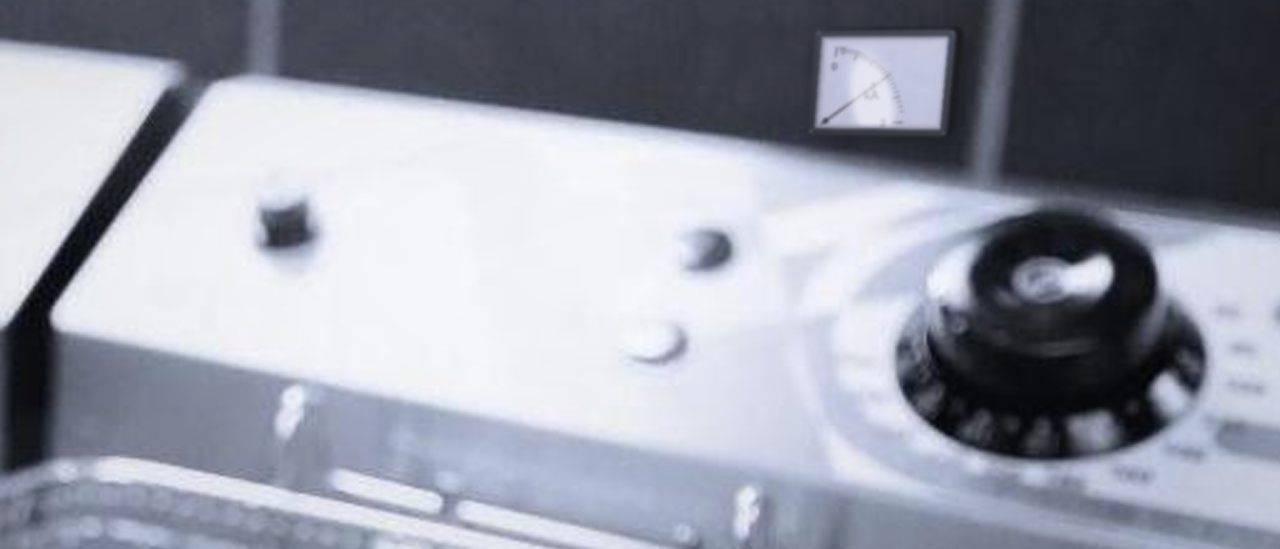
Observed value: 2 kA
